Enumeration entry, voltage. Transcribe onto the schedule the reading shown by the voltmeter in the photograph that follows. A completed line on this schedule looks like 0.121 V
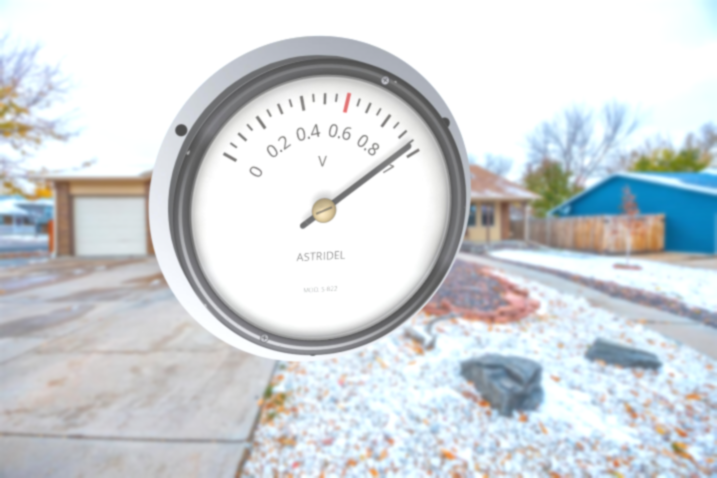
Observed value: 0.95 V
